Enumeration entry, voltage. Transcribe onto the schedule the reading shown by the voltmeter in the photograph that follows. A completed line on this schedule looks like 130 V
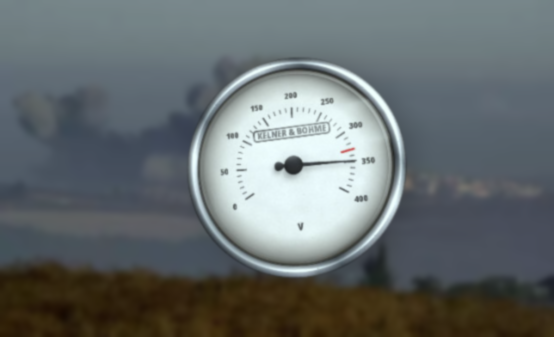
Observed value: 350 V
